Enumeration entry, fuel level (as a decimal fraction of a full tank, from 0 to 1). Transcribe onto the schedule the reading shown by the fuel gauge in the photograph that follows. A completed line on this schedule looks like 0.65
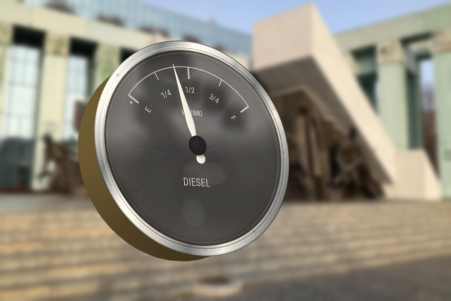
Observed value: 0.375
